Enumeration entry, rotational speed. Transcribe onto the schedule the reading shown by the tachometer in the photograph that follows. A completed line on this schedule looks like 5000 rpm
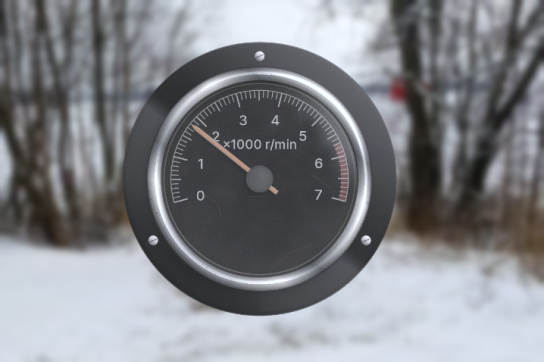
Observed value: 1800 rpm
